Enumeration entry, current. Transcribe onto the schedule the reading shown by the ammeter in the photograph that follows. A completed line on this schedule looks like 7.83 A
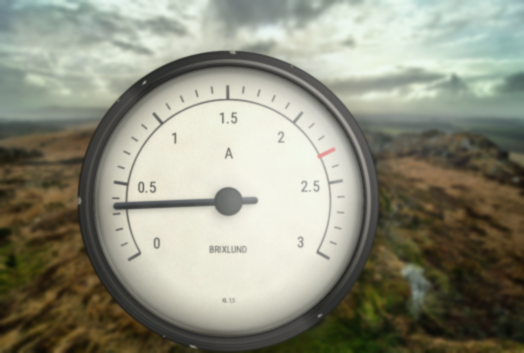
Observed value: 0.35 A
